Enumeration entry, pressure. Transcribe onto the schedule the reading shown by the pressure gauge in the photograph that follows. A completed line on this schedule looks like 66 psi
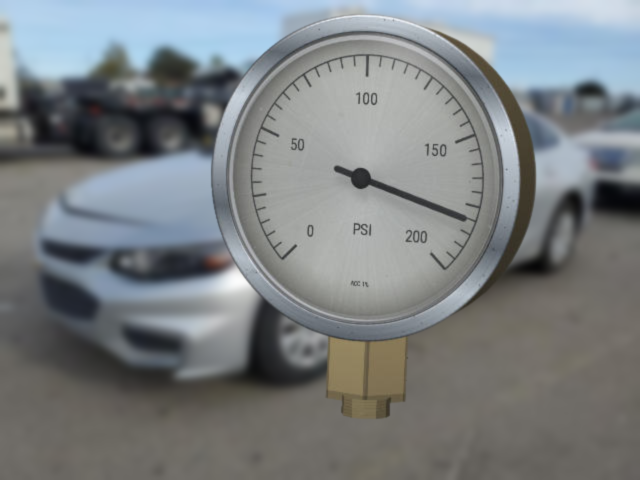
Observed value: 180 psi
